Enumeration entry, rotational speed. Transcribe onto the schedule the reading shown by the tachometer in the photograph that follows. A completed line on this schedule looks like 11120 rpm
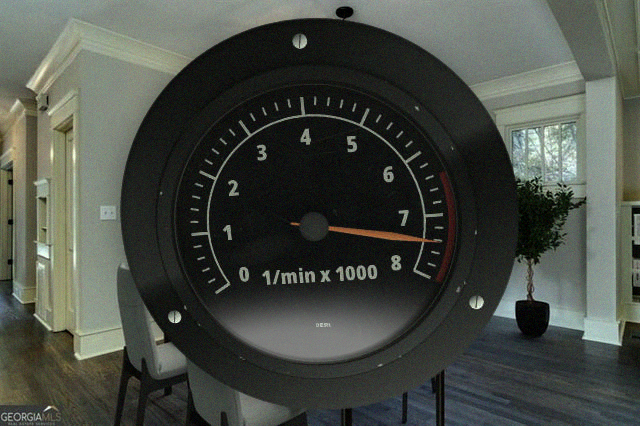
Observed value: 7400 rpm
